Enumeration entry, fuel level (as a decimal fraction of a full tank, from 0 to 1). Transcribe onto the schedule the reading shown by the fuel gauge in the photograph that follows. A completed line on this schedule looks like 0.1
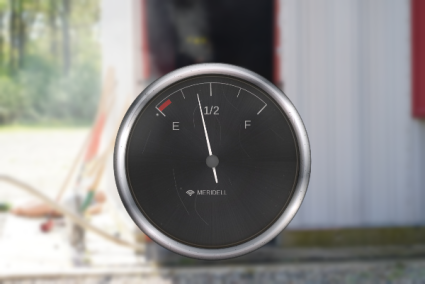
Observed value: 0.375
